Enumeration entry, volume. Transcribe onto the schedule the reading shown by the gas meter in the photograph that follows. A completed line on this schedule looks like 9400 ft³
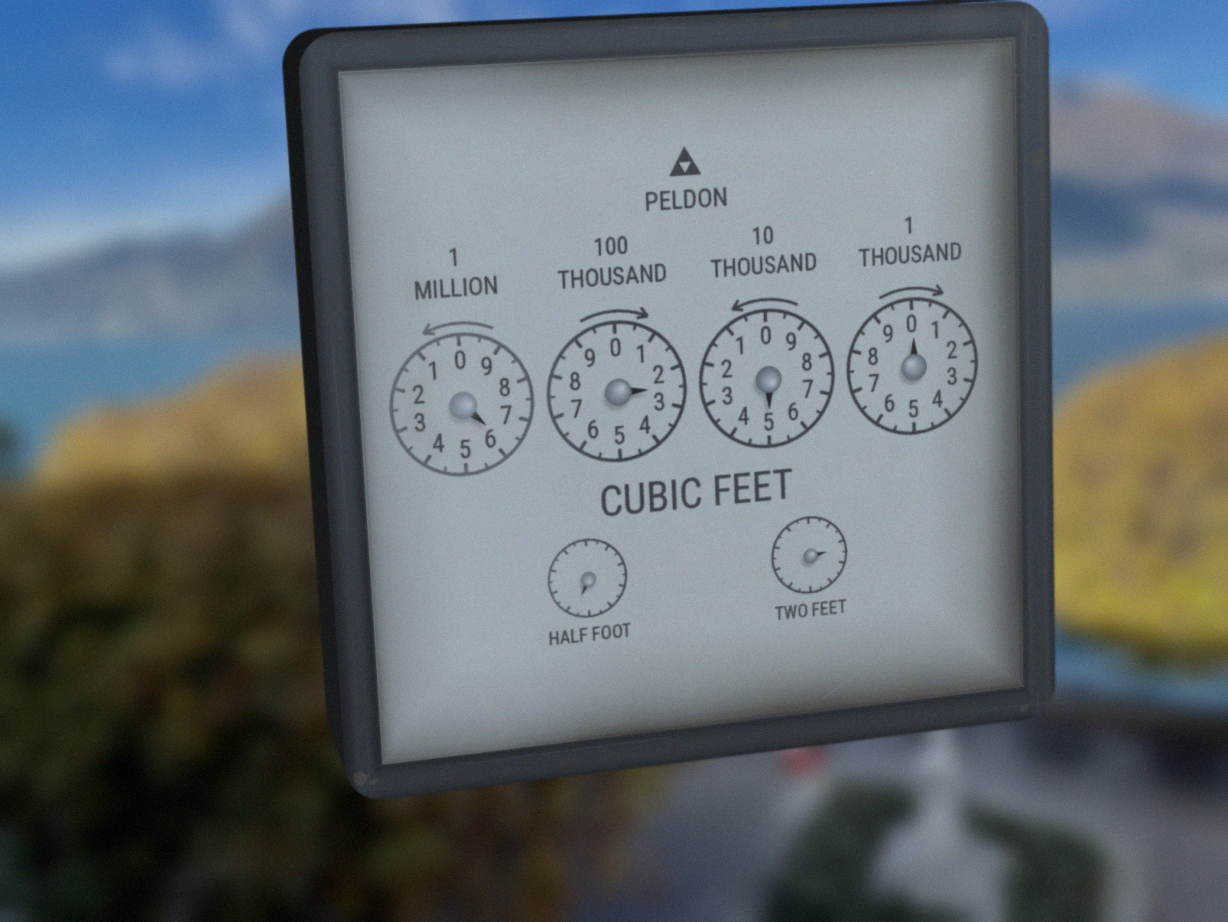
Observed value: 625000 ft³
